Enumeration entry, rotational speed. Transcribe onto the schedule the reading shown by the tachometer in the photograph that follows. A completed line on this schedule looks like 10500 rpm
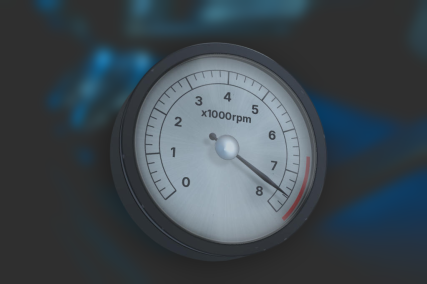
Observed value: 7600 rpm
